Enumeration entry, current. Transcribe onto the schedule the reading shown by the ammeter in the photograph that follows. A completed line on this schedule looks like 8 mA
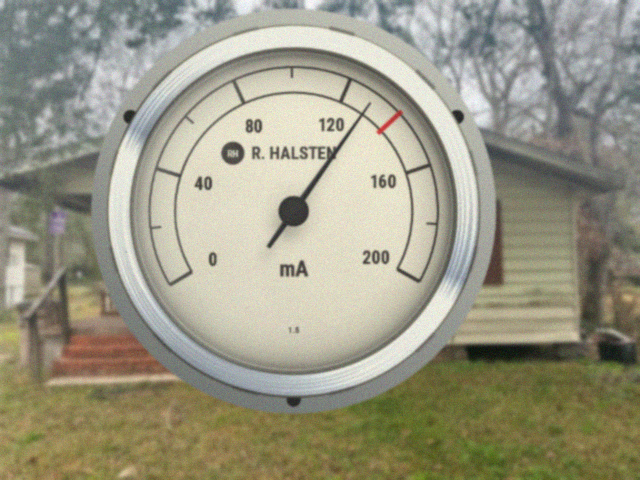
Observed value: 130 mA
